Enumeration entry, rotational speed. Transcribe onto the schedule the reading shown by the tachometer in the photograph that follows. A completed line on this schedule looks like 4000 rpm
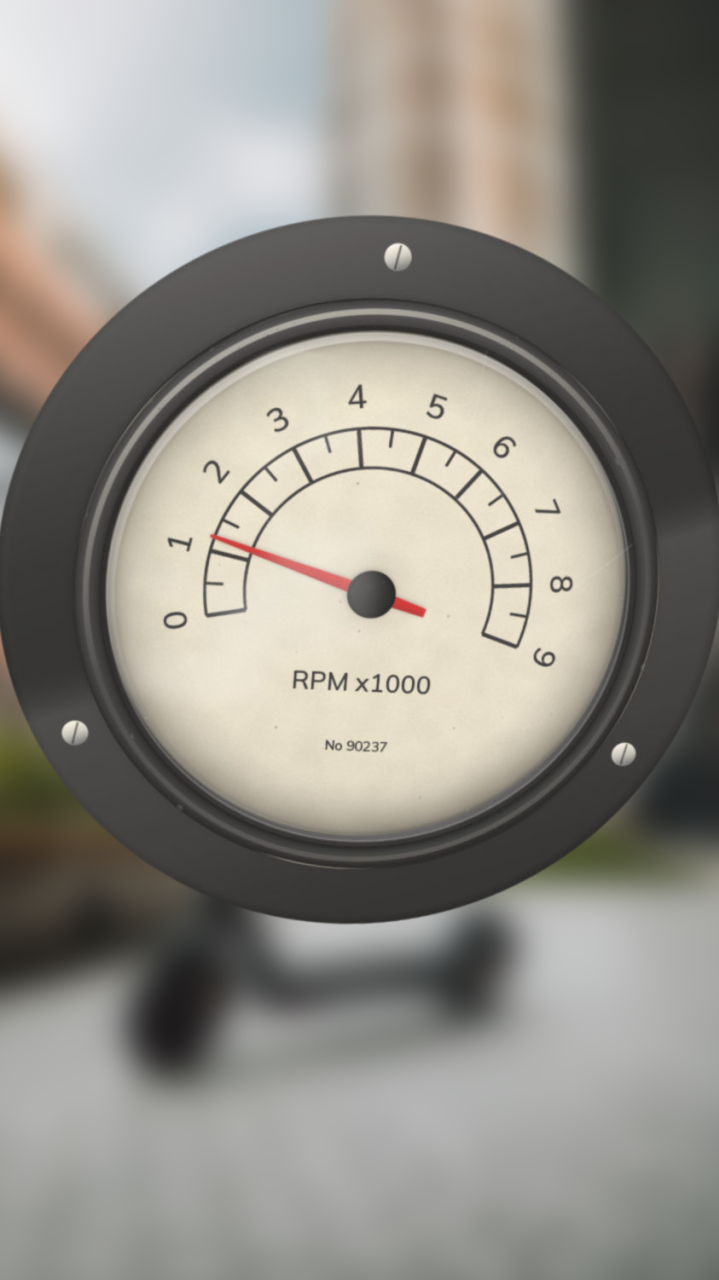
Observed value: 1250 rpm
